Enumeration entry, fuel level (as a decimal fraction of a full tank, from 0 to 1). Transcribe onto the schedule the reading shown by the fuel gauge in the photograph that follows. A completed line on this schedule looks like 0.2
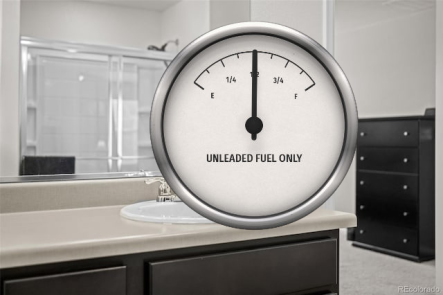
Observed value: 0.5
